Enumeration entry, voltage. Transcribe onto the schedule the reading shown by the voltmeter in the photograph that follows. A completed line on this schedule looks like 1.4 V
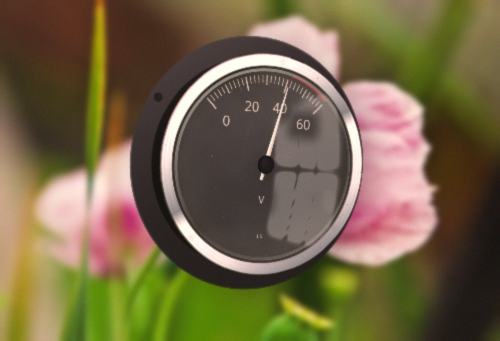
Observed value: 40 V
